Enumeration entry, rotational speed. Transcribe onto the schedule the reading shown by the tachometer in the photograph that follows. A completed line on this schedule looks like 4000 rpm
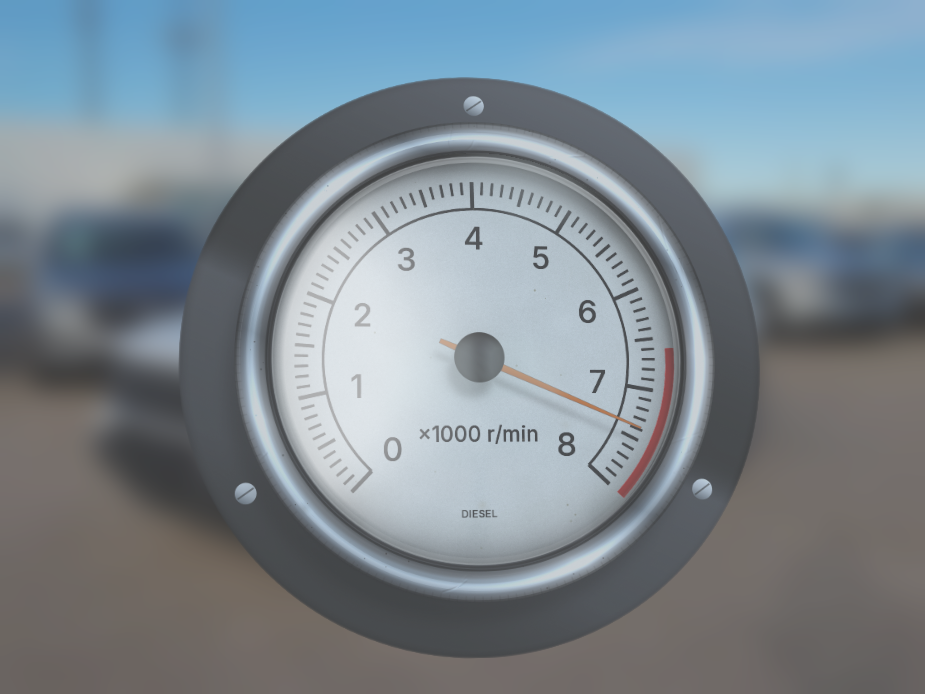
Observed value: 7400 rpm
